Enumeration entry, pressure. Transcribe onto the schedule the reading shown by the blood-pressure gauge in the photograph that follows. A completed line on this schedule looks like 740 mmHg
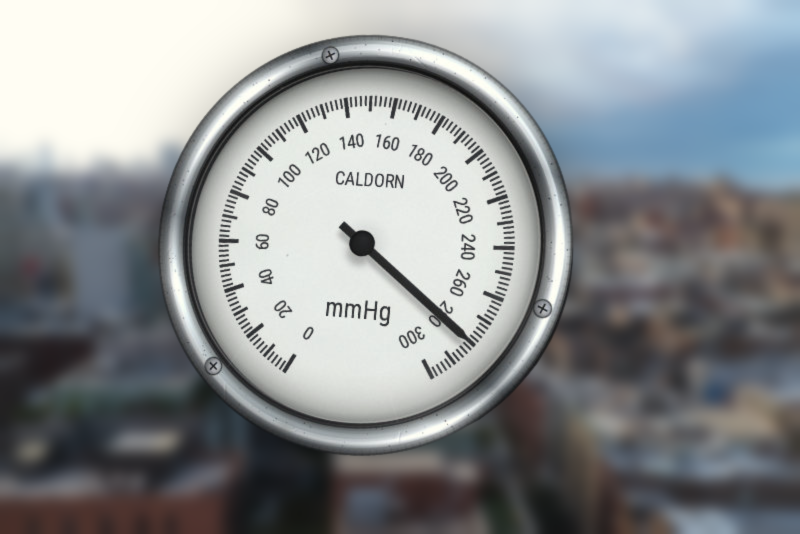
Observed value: 280 mmHg
